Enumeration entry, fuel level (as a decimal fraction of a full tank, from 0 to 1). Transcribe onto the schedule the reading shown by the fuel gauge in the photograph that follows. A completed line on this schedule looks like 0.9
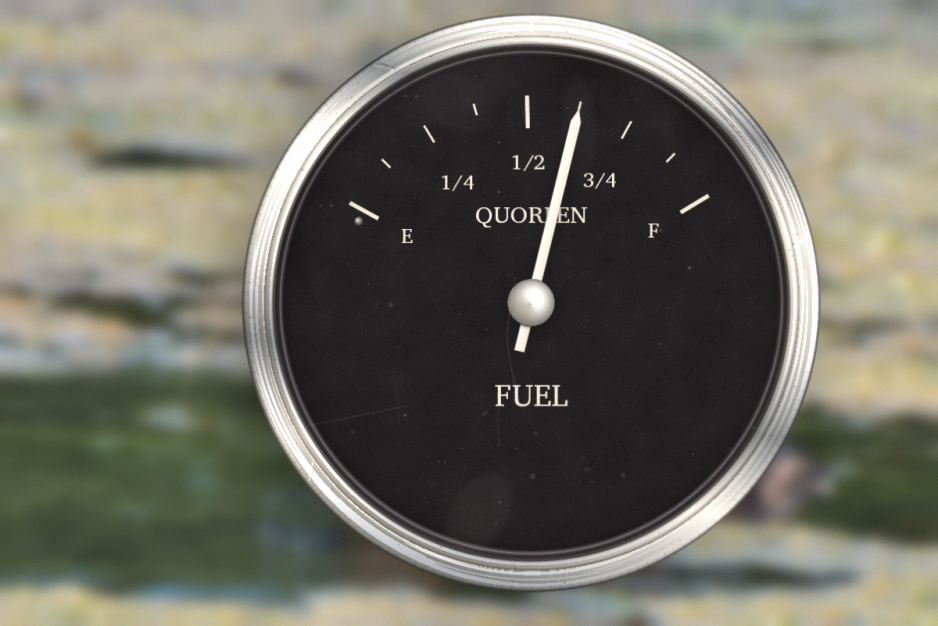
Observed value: 0.625
